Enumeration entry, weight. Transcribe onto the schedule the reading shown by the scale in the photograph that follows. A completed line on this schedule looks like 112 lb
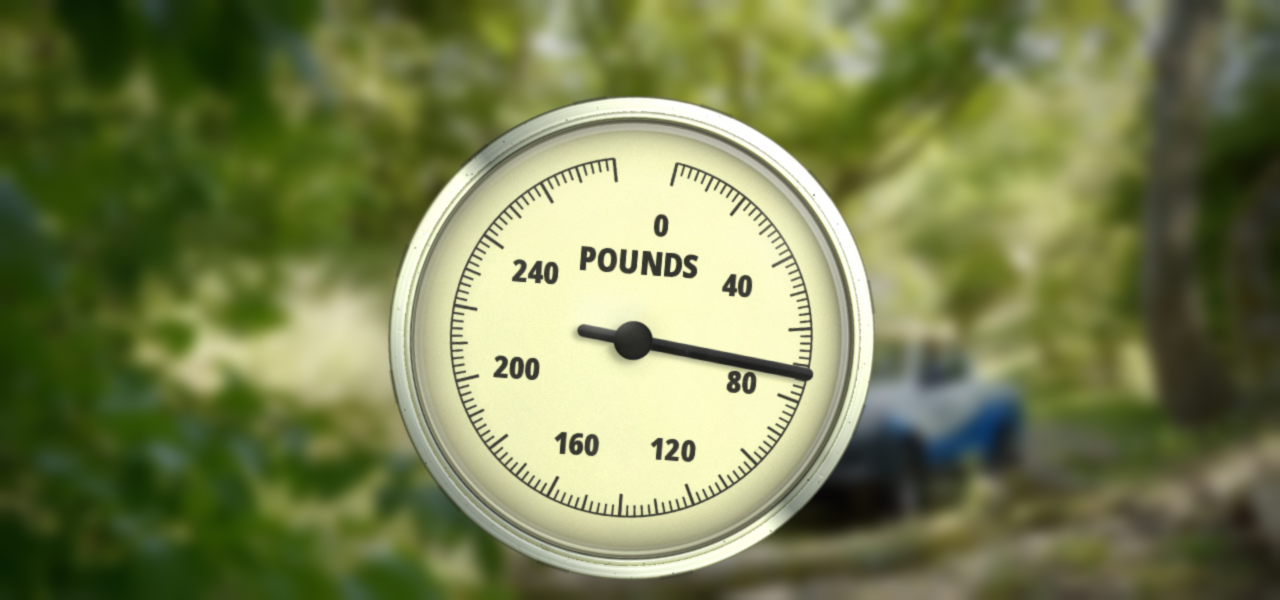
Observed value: 72 lb
